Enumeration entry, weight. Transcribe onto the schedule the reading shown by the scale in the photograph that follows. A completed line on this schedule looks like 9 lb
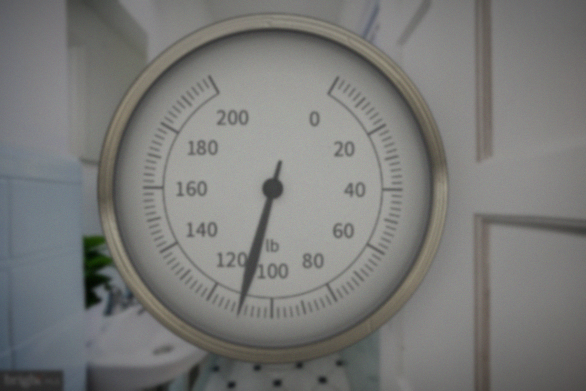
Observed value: 110 lb
